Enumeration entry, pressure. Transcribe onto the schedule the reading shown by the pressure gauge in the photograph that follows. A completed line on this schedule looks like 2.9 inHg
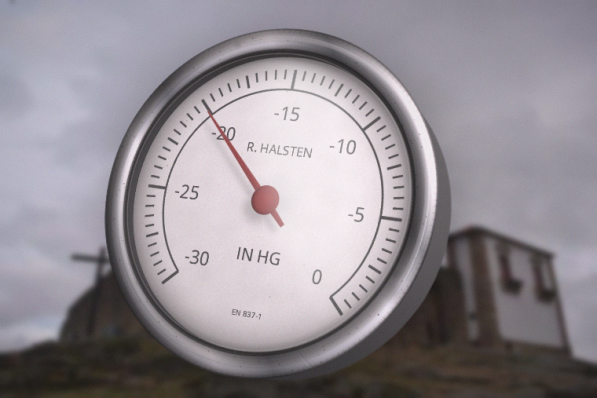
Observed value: -20 inHg
